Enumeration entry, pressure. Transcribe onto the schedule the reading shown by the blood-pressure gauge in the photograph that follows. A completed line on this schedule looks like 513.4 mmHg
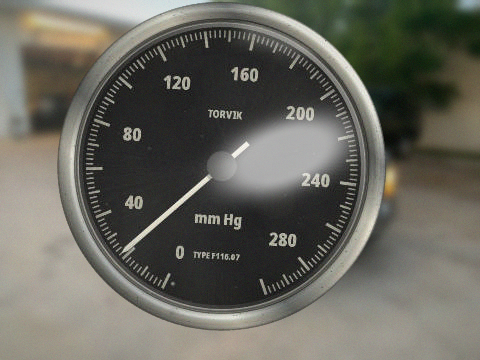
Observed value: 22 mmHg
